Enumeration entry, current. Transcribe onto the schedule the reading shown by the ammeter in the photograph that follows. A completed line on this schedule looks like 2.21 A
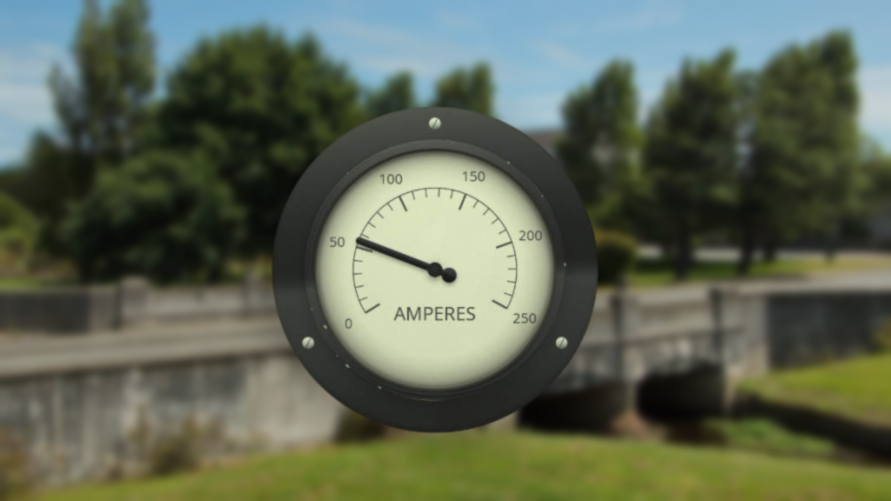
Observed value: 55 A
